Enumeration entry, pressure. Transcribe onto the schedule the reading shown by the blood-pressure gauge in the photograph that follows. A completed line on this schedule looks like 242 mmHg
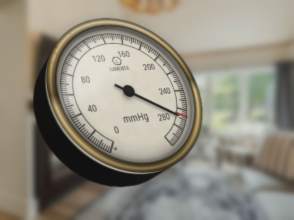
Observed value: 270 mmHg
